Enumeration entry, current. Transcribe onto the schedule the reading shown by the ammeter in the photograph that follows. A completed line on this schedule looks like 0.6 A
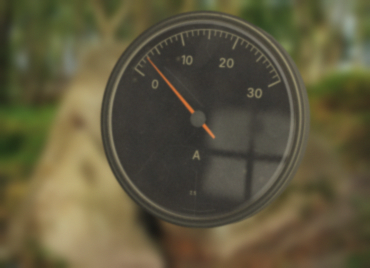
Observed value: 3 A
